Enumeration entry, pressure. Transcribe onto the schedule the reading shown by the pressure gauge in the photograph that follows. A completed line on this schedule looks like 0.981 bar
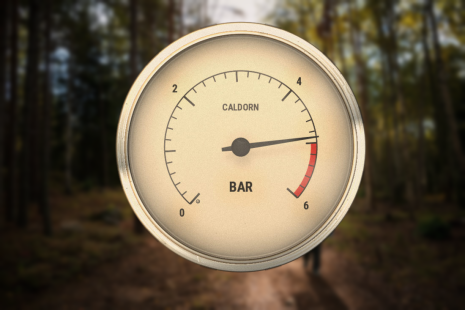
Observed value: 4.9 bar
